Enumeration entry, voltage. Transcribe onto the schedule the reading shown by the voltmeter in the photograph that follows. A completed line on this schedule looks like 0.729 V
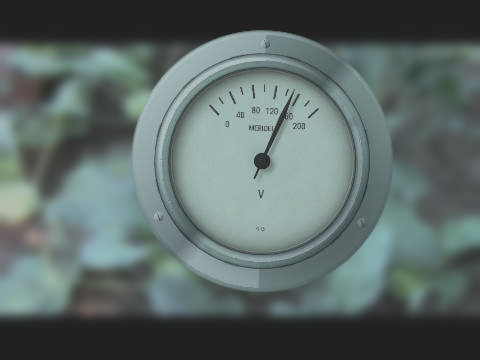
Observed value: 150 V
